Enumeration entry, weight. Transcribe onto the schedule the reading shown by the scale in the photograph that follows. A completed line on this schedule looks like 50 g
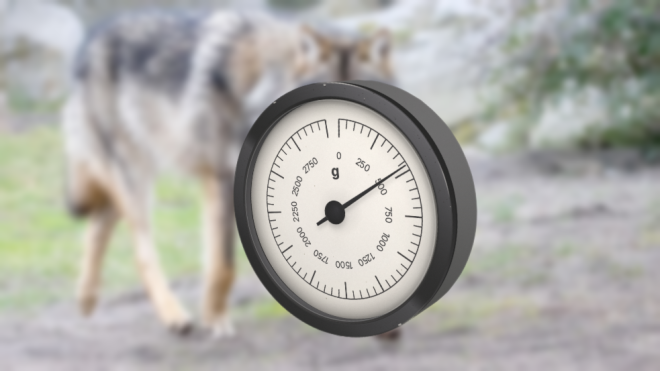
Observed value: 475 g
